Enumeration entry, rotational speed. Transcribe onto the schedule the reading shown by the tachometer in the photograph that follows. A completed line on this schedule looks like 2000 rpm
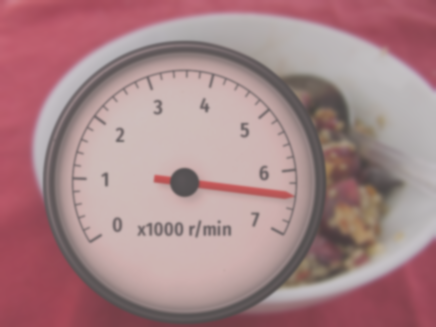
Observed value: 6400 rpm
